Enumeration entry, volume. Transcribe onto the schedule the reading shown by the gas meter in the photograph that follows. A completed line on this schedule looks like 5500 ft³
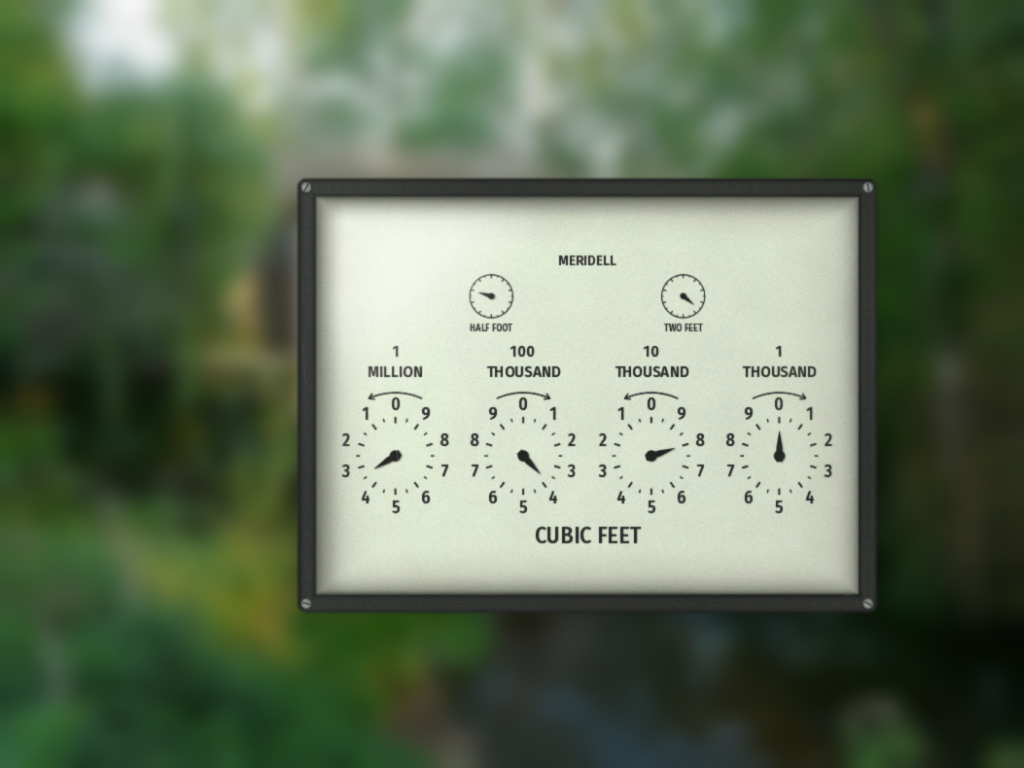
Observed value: 338000 ft³
